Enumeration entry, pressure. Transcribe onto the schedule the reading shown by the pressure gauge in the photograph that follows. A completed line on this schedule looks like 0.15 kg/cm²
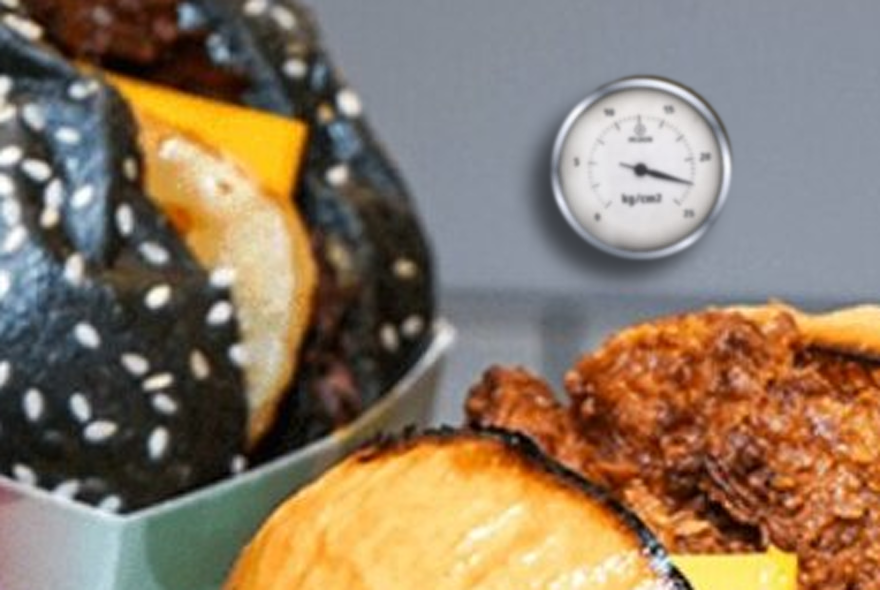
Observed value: 22.5 kg/cm²
